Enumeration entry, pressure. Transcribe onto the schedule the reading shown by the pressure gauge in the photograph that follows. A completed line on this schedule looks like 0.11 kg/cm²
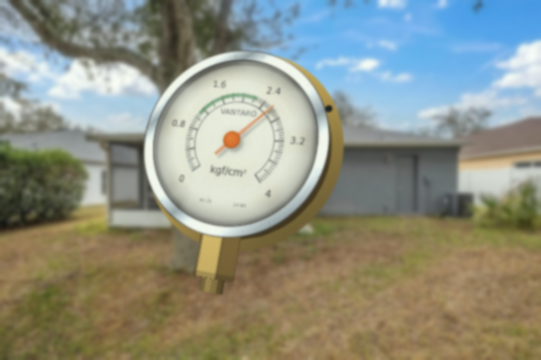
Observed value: 2.6 kg/cm²
